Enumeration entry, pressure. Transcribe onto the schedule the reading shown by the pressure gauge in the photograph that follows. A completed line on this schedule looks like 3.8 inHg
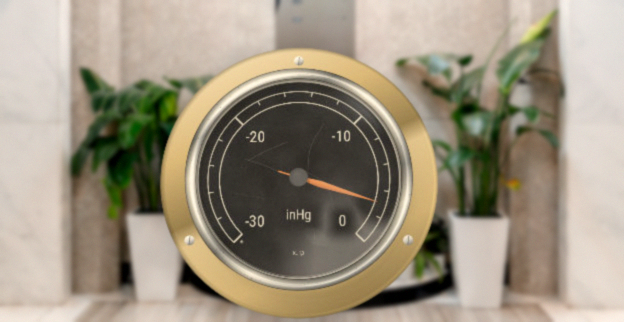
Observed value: -3 inHg
